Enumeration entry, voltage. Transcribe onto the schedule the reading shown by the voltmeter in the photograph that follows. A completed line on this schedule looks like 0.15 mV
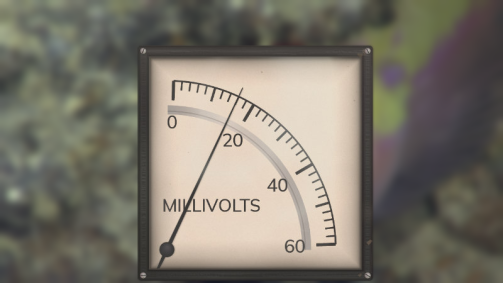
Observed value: 16 mV
